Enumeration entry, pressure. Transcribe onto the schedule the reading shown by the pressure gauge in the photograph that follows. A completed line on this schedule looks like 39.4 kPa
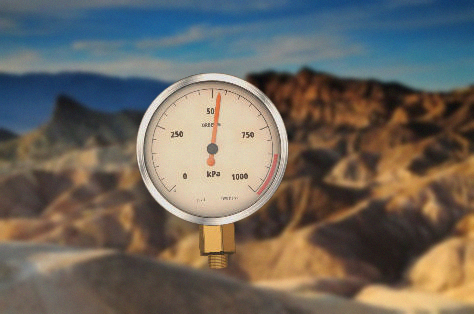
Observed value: 525 kPa
